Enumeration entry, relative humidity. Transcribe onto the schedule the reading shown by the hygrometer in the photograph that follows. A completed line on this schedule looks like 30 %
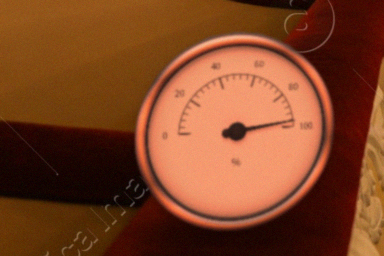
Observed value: 96 %
